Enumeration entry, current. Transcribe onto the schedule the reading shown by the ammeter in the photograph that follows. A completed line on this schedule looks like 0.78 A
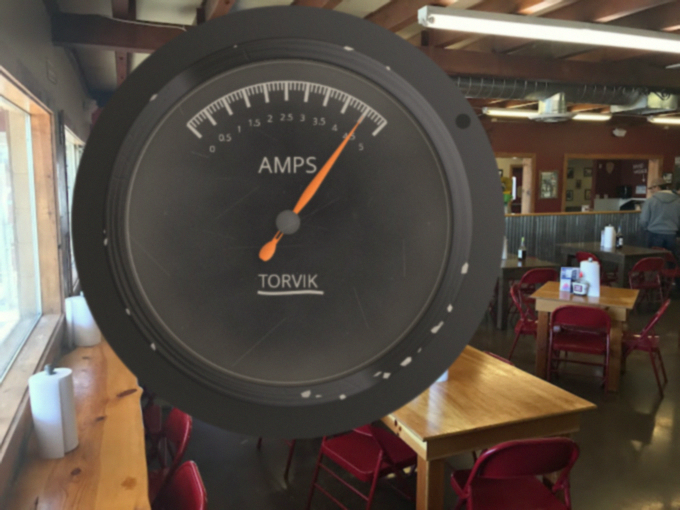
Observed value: 4.5 A
